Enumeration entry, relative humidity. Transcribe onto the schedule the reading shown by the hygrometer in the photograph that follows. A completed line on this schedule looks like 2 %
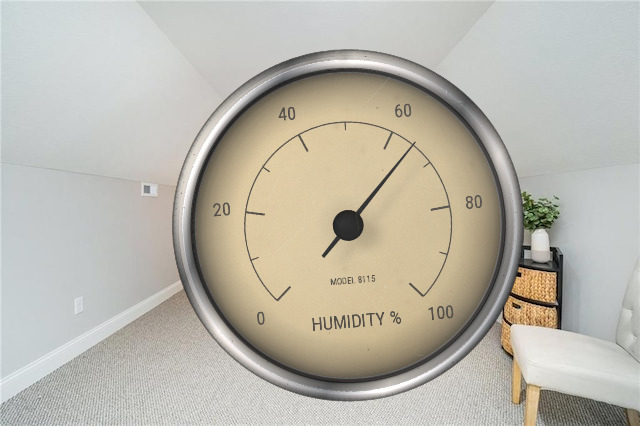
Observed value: 65 %
